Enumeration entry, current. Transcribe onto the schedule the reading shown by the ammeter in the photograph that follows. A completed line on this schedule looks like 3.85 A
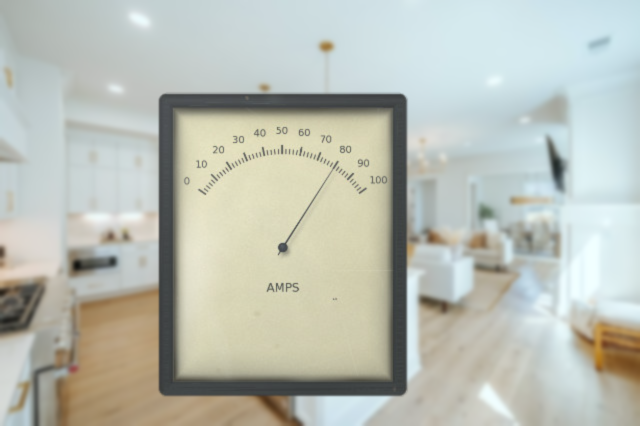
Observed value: 80 A
